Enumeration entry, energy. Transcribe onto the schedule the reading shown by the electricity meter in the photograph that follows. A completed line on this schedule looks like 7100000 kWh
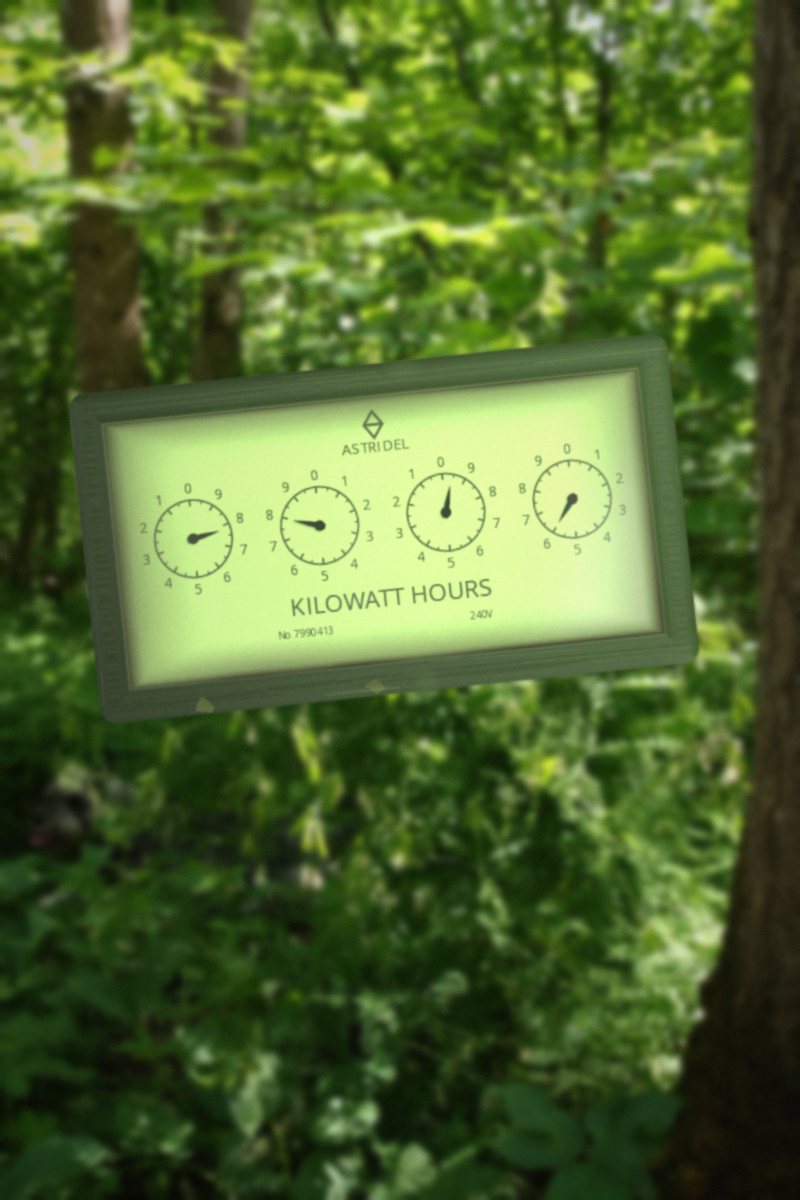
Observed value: 7796 kWh
